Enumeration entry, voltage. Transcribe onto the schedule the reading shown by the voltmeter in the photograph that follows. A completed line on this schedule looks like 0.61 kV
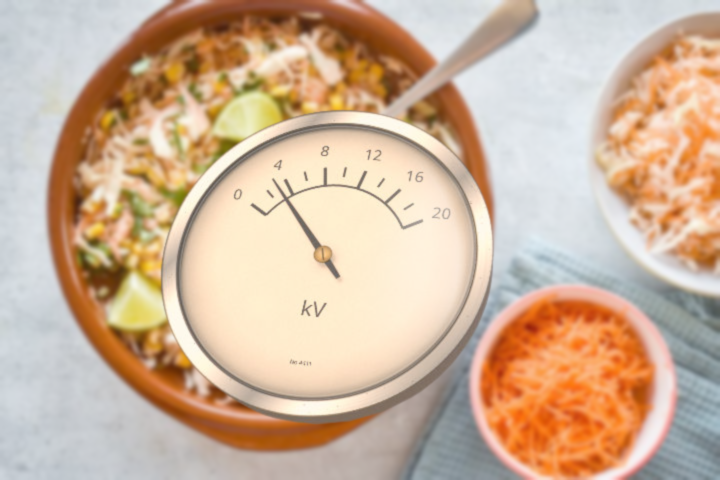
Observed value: 3 kV
